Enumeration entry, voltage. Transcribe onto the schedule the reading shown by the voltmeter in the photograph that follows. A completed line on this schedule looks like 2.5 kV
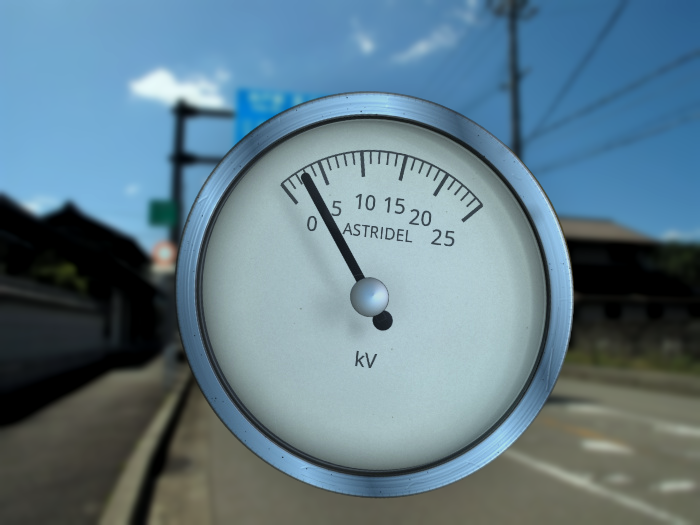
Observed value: 3 kV
